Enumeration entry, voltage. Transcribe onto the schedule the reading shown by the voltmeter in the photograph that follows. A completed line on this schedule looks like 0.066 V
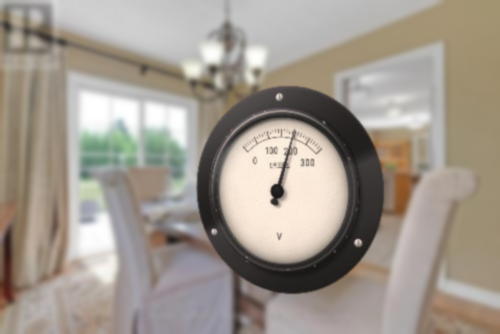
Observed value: 200 V
